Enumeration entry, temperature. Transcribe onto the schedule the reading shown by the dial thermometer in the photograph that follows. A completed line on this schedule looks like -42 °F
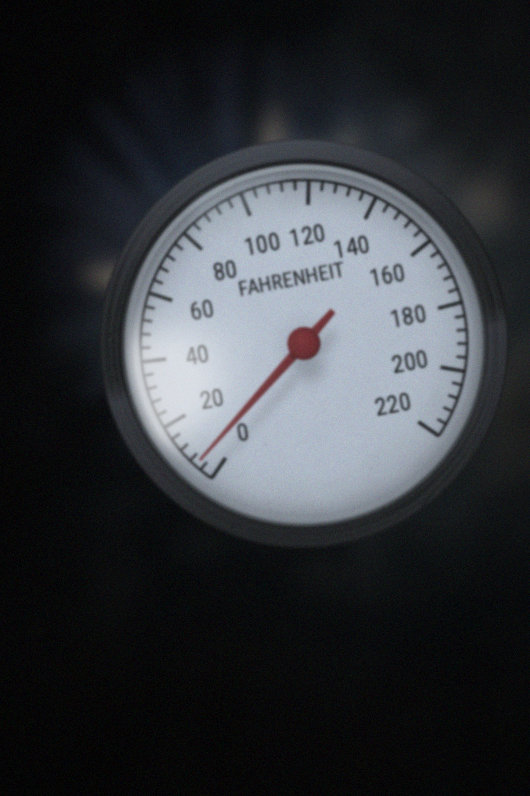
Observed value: 6 °F
